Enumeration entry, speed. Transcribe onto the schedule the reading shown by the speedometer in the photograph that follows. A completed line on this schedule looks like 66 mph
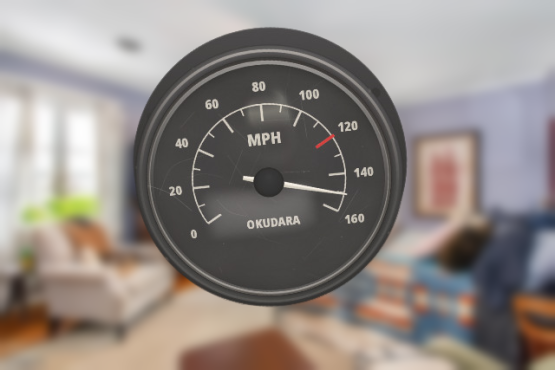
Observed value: 150 mph
